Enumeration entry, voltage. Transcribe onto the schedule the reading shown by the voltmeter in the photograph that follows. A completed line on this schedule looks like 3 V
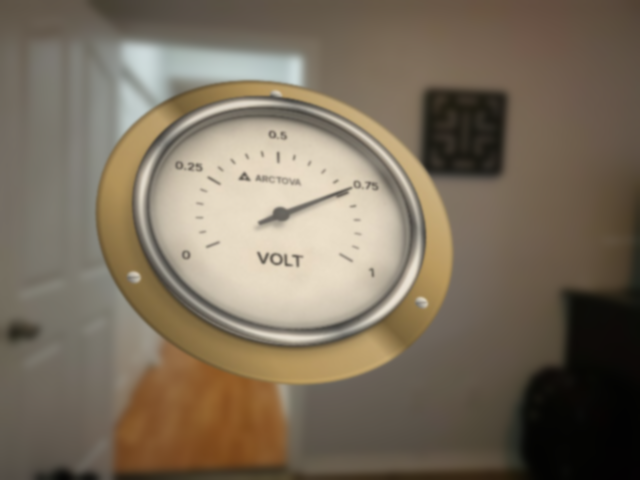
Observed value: 0.75 V
